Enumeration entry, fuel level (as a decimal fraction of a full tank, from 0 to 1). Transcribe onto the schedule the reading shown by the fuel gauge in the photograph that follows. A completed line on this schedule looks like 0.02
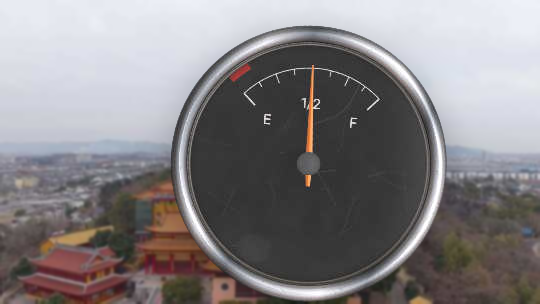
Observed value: 0.5
